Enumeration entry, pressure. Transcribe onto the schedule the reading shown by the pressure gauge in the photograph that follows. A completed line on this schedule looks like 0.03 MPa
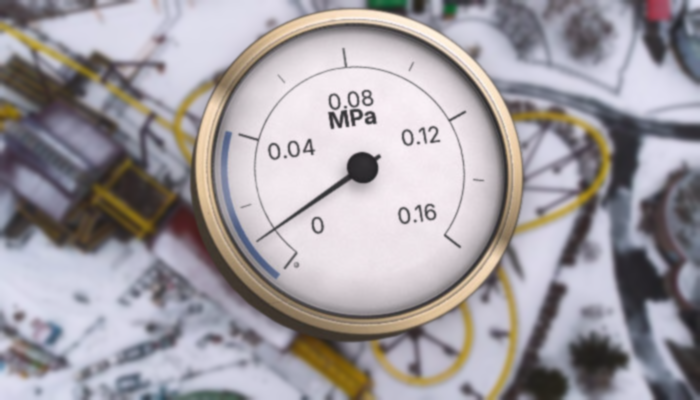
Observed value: 0.01 MPa
